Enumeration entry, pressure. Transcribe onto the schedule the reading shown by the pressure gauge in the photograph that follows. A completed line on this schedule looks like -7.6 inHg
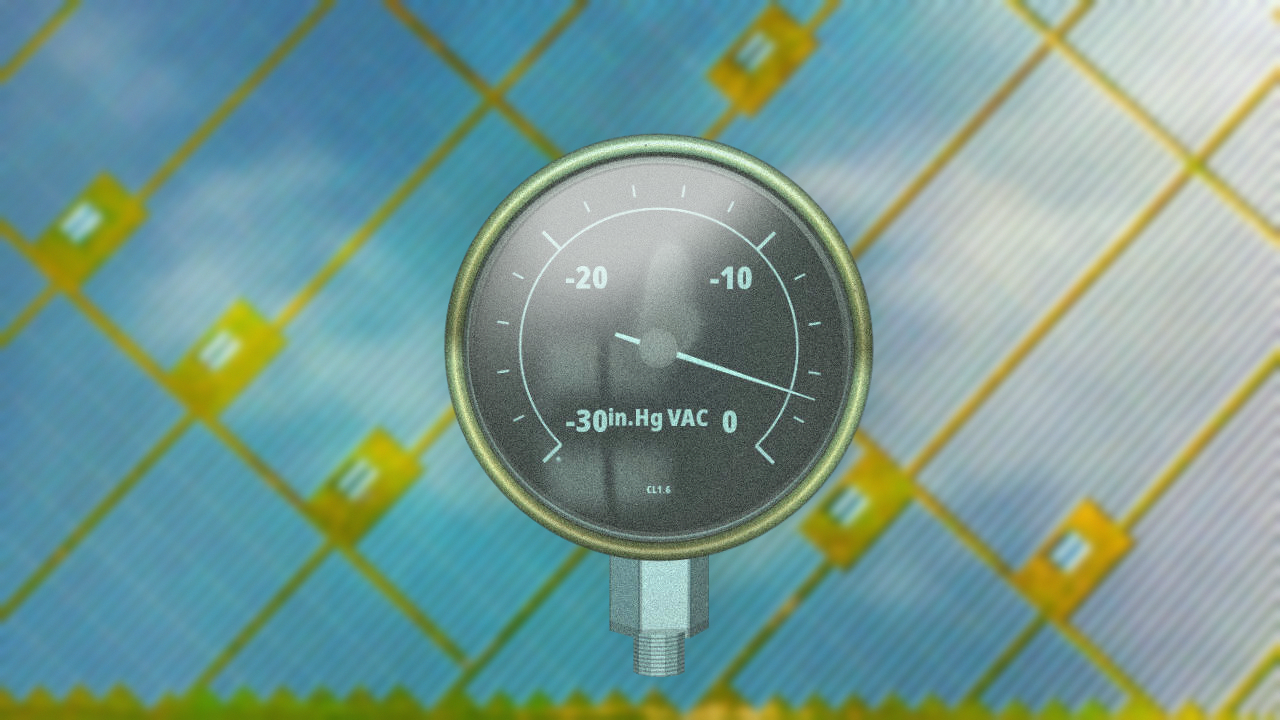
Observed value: -3 inHg
